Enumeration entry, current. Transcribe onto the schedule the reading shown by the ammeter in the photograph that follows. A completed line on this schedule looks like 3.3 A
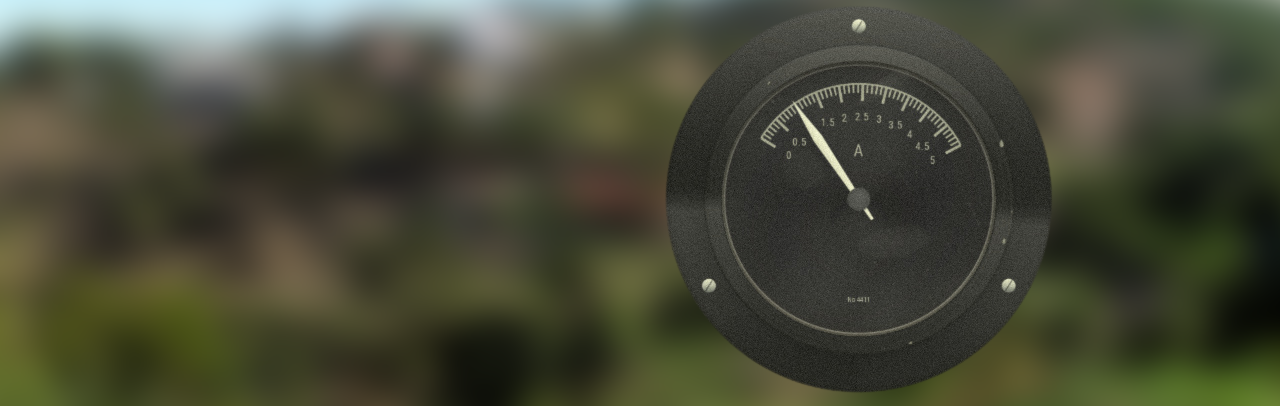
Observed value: 1 A
